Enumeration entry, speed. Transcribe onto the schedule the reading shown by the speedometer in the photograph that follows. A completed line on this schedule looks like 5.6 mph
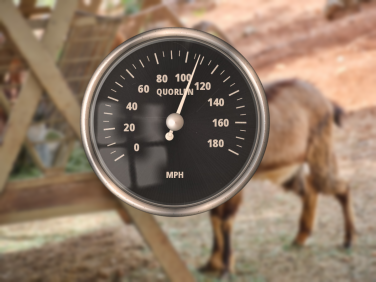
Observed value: 107.5 mph
